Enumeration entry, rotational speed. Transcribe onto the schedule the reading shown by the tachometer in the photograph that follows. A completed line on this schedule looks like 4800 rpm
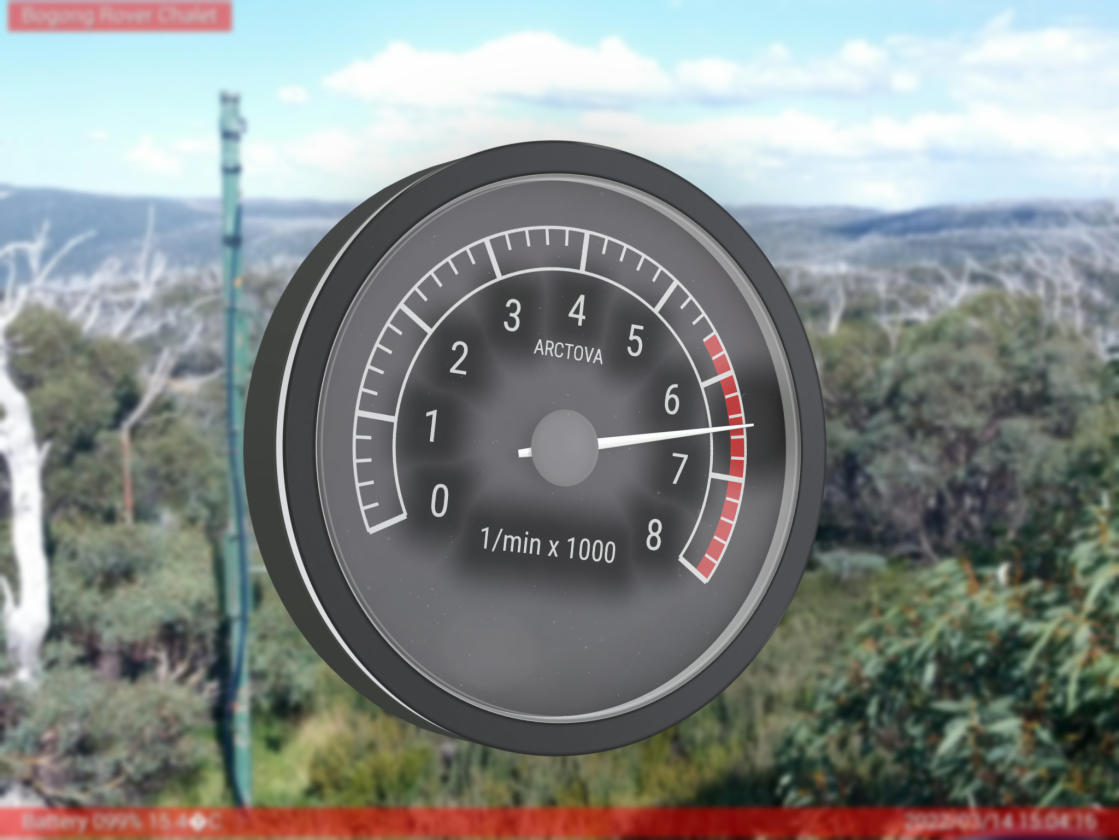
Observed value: 6500 rpm
